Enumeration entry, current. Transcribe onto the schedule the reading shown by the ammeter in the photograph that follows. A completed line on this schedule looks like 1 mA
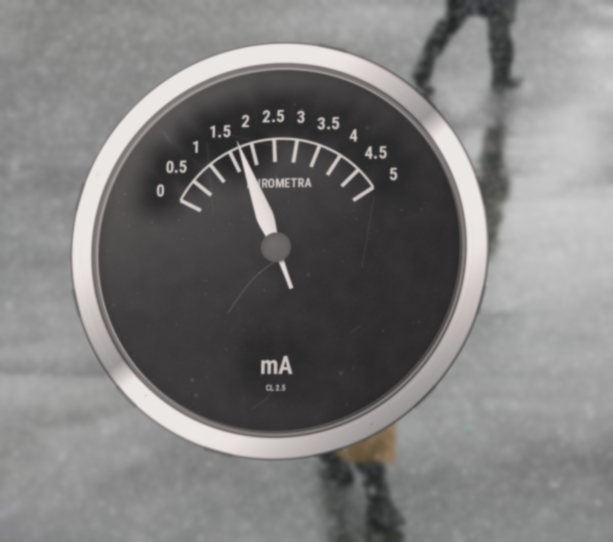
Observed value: 1.75 mA
